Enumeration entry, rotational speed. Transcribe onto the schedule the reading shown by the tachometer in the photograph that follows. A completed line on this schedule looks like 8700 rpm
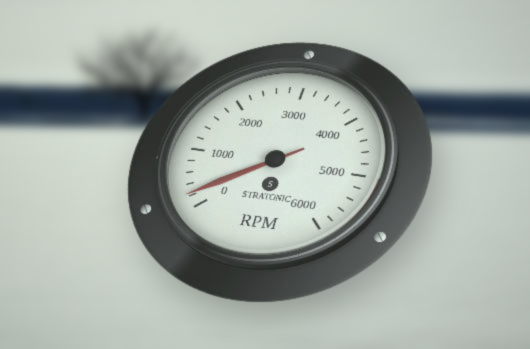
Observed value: 200 rpm
